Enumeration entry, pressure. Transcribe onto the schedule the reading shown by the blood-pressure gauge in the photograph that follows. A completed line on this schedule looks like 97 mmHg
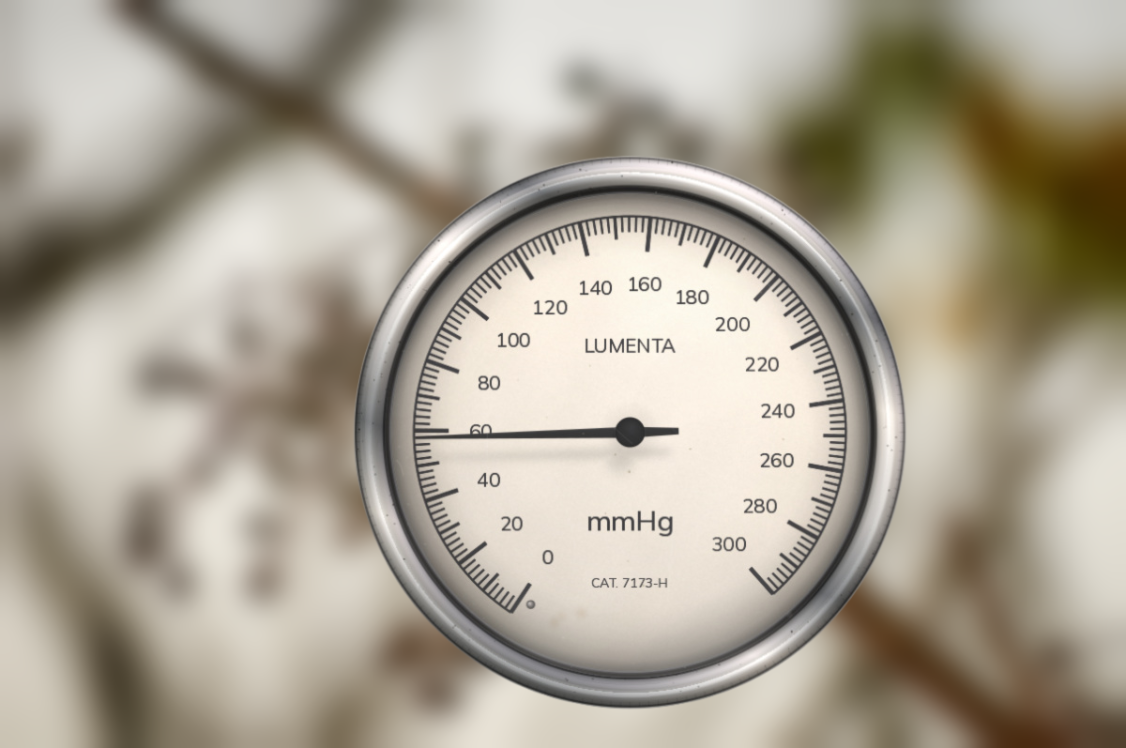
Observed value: 58 mmHg
